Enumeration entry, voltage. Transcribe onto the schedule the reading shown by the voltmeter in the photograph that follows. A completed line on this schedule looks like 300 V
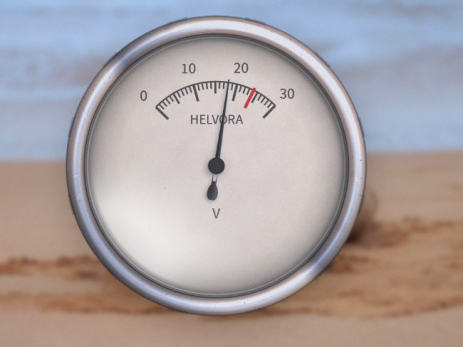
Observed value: 18 V
